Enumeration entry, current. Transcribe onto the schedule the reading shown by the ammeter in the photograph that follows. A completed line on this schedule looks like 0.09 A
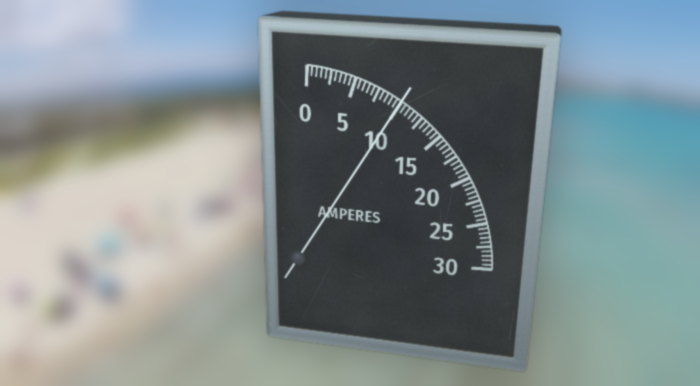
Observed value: 10 A
